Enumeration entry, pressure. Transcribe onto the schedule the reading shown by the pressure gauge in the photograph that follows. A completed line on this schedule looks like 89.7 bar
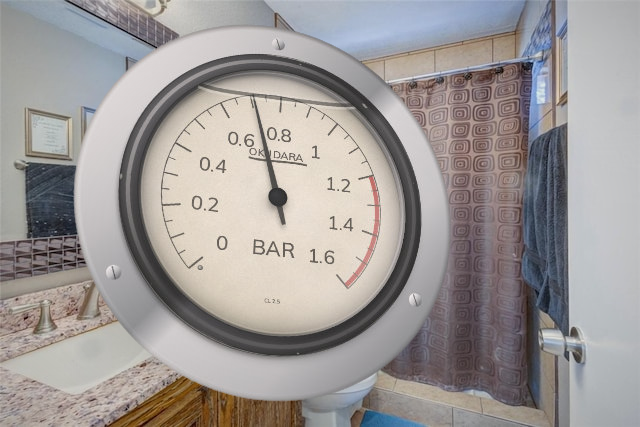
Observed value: 0.7 bar
